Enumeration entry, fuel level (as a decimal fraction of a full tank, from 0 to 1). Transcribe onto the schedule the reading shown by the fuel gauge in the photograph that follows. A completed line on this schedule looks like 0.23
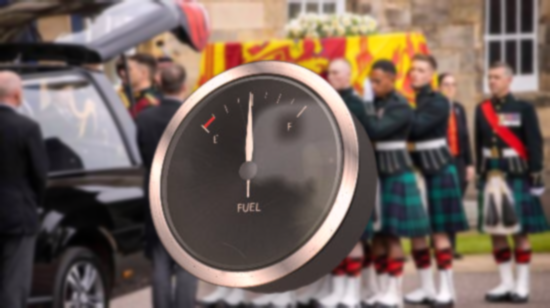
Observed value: 0.5
